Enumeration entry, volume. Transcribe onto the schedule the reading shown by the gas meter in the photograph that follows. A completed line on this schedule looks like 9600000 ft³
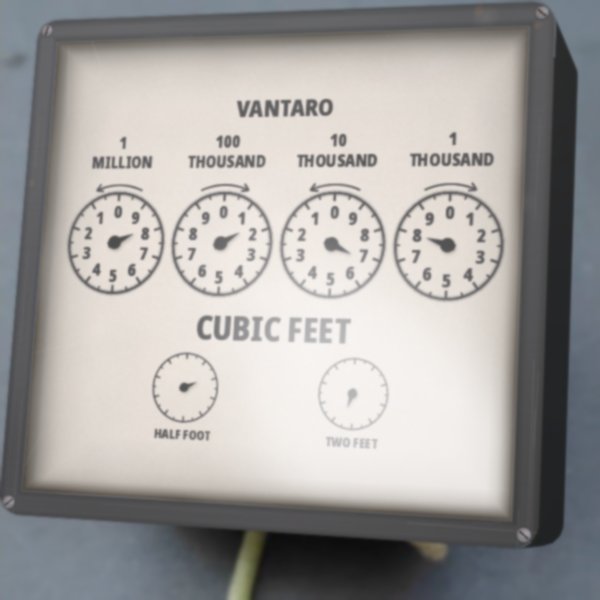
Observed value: 816800 ft³
